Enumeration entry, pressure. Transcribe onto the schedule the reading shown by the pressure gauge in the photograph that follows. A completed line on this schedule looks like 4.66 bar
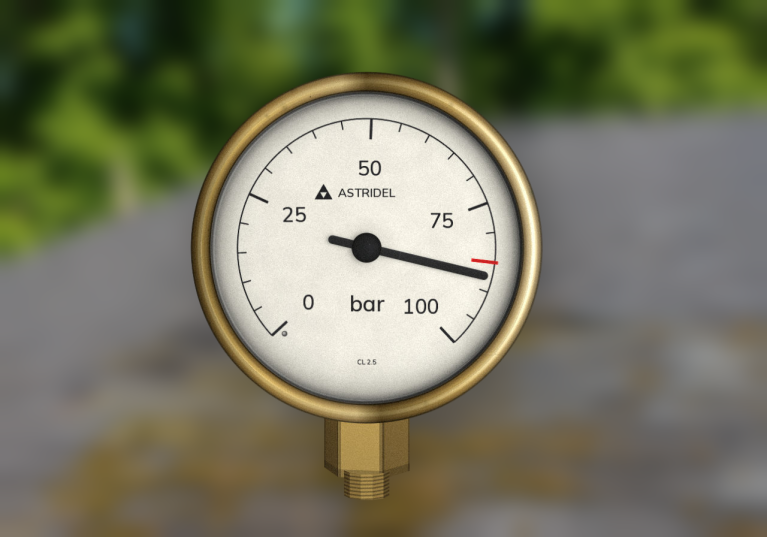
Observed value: 87.5 bar
